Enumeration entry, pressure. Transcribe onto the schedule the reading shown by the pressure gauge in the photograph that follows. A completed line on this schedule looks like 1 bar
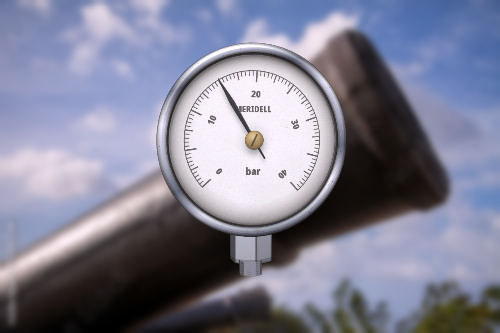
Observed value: 15 bar
